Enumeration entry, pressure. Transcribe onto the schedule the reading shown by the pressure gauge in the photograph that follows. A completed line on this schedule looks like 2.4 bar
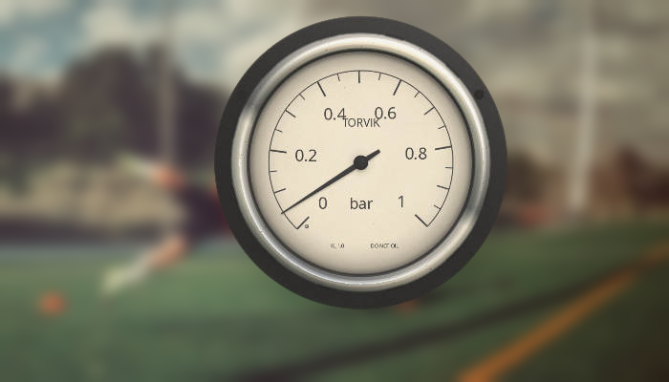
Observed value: 0.05 bar
